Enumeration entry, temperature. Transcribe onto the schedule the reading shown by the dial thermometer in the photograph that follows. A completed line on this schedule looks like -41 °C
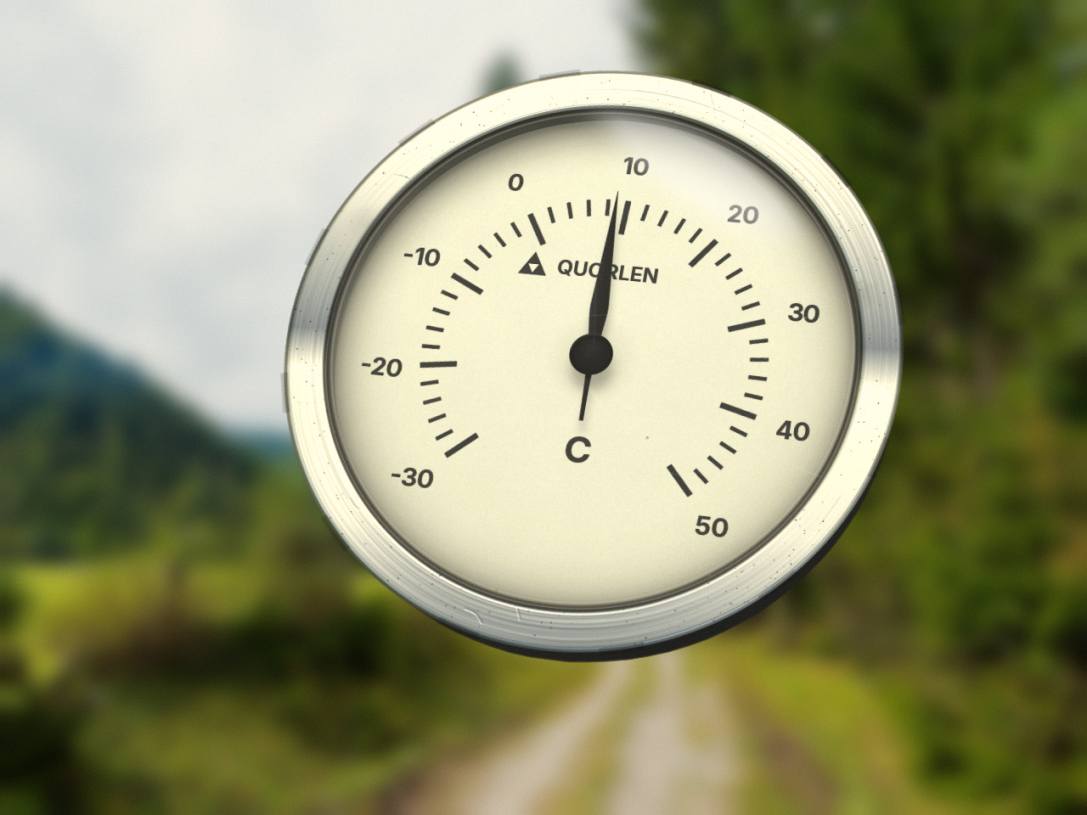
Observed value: 9 °C
